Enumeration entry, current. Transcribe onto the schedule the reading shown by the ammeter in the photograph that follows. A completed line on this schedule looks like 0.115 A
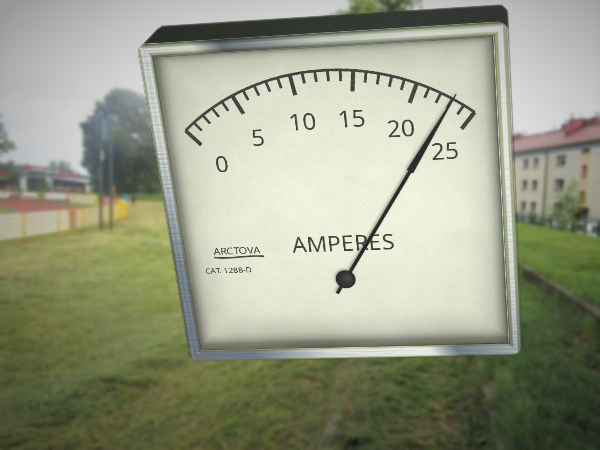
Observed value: 23 A
